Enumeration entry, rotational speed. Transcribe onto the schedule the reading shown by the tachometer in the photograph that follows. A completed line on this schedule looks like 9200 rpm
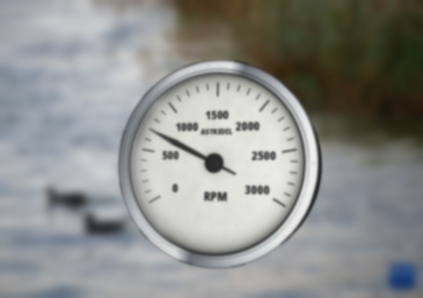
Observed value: 700 rpm
